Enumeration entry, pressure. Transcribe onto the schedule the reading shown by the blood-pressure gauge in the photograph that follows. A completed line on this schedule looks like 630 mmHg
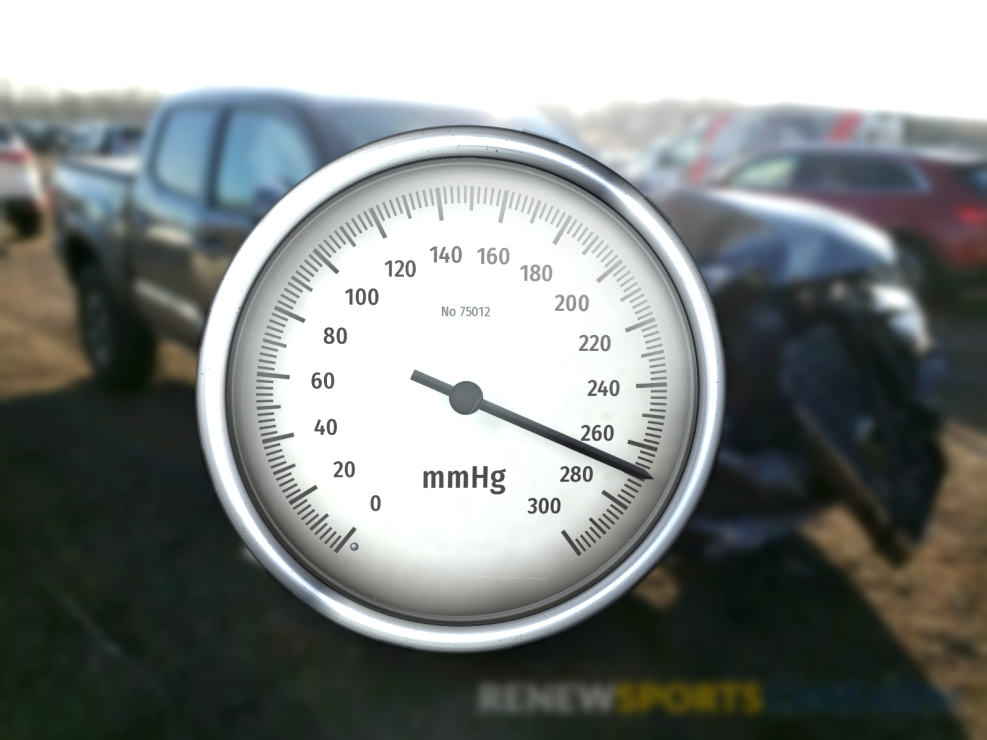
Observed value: 268 mmHg
